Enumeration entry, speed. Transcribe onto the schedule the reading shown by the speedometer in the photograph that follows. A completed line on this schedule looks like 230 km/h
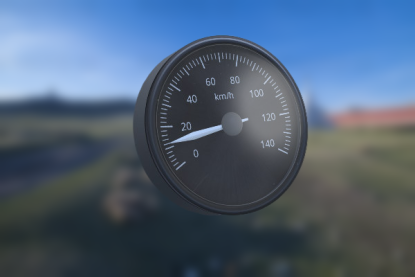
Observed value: 12 km/h
